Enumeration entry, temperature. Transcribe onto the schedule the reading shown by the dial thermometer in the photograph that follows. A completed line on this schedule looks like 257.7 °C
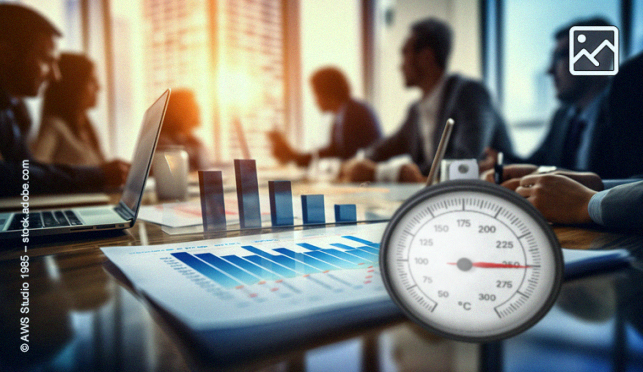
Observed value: 250 °C
